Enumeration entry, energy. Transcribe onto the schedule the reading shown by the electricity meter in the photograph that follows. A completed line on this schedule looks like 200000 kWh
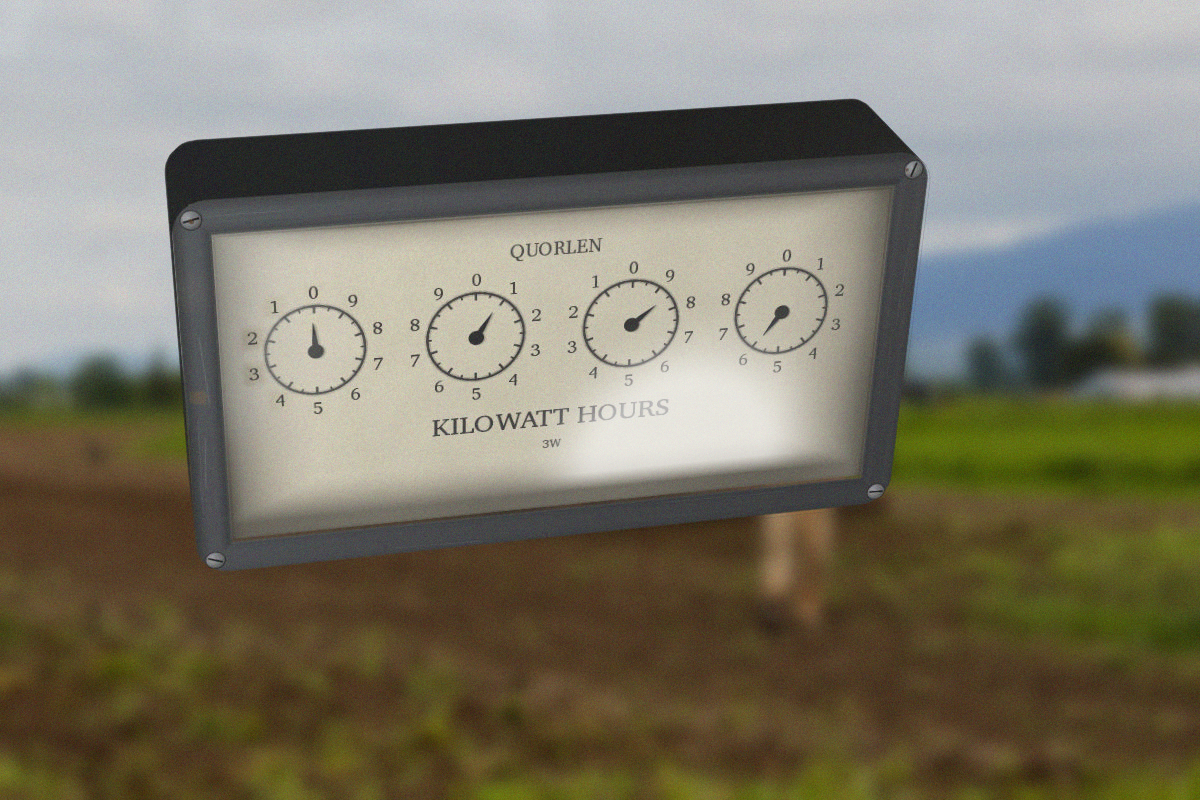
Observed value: 86 kWh
